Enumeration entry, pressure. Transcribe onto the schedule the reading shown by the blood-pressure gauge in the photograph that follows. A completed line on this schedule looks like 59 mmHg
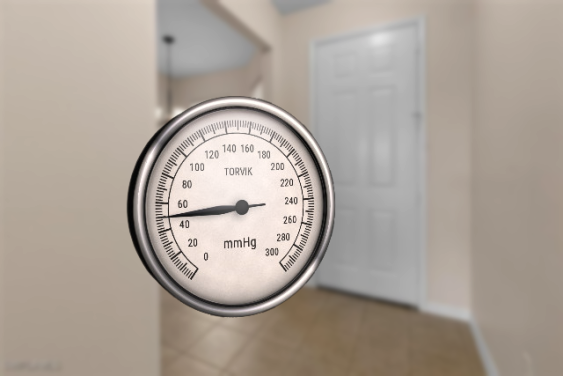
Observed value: 50 mmHg
